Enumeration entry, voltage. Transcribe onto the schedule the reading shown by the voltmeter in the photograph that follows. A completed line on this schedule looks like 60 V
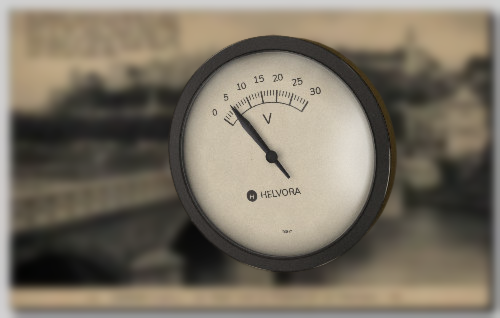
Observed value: 5 V
